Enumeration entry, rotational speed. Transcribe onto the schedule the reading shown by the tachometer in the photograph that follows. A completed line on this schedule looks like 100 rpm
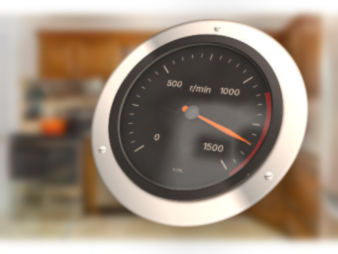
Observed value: 1350 rpm
